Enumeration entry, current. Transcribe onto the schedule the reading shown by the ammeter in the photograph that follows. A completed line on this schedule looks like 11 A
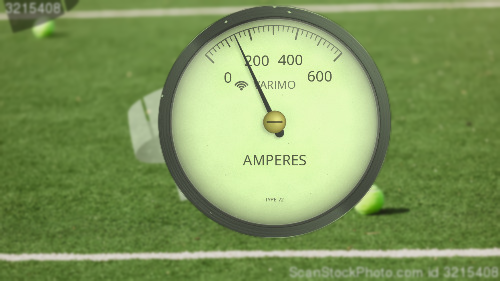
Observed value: 140 A
